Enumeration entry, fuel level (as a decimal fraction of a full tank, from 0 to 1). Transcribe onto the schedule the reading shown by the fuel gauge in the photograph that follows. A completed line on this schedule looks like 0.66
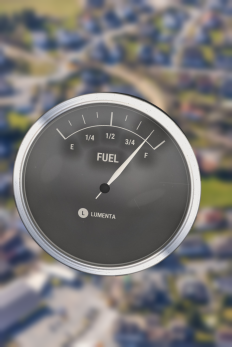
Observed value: 0.875
